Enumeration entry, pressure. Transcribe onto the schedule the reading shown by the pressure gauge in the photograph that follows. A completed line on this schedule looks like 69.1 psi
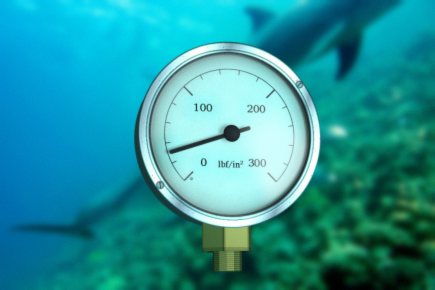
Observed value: 30 psi
